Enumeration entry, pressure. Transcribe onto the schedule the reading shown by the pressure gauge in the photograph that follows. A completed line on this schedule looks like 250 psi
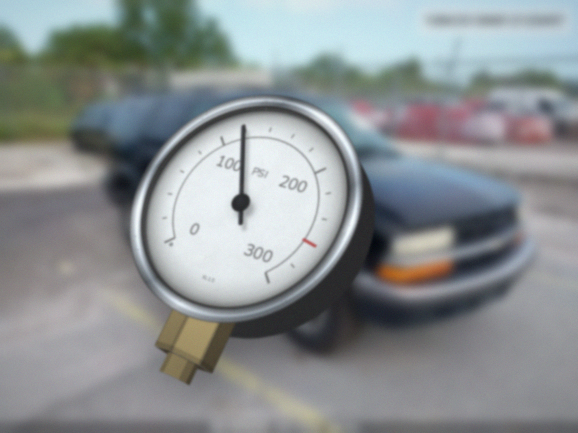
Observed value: 120 psi
